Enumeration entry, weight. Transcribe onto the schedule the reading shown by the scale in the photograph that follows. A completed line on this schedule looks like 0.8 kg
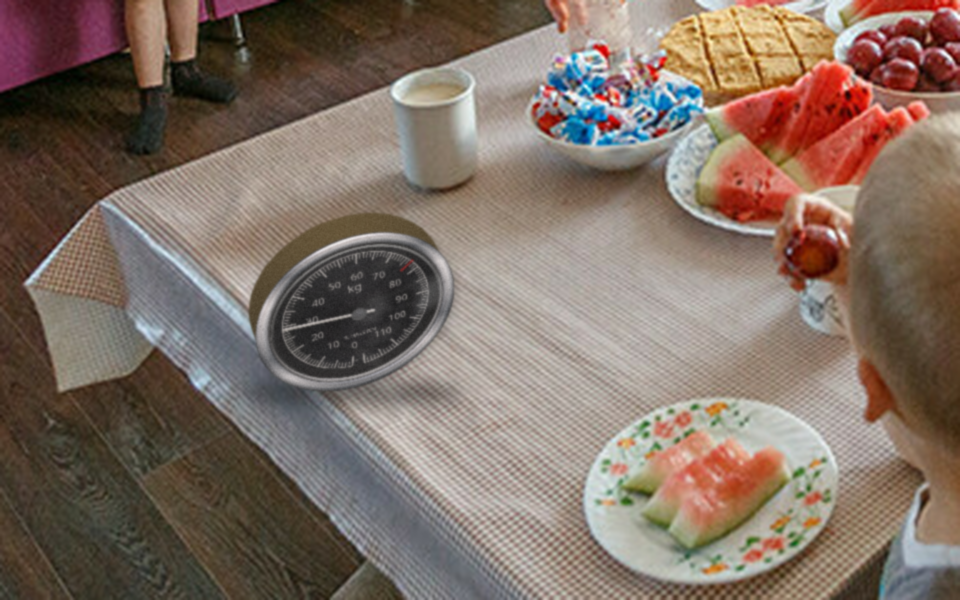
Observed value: 30 kg
